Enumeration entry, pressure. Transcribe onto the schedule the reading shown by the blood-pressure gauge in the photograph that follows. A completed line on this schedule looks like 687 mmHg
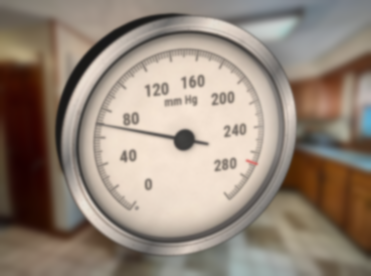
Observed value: 70 mmHg
